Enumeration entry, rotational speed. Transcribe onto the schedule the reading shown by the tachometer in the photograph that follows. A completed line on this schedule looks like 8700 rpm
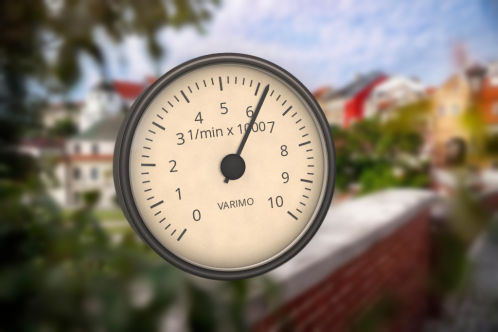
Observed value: 6200 rpm
